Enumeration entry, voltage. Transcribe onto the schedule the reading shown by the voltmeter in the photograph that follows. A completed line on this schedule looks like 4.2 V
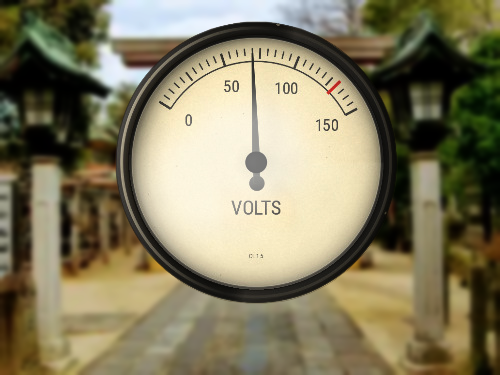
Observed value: 70 V
